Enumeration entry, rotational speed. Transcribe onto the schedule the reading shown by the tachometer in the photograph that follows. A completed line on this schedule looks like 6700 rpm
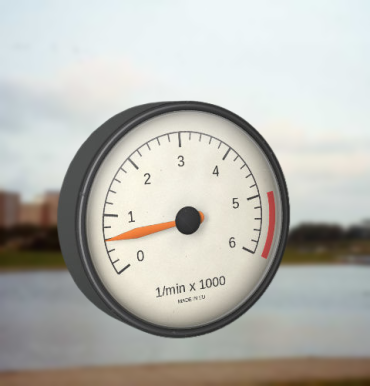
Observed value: 600 rpm
